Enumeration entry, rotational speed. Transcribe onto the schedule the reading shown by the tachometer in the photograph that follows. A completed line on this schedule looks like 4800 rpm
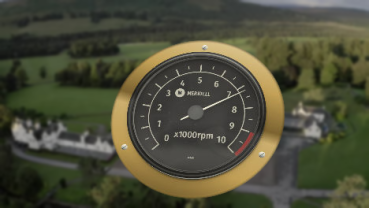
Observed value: 7250 rpm
